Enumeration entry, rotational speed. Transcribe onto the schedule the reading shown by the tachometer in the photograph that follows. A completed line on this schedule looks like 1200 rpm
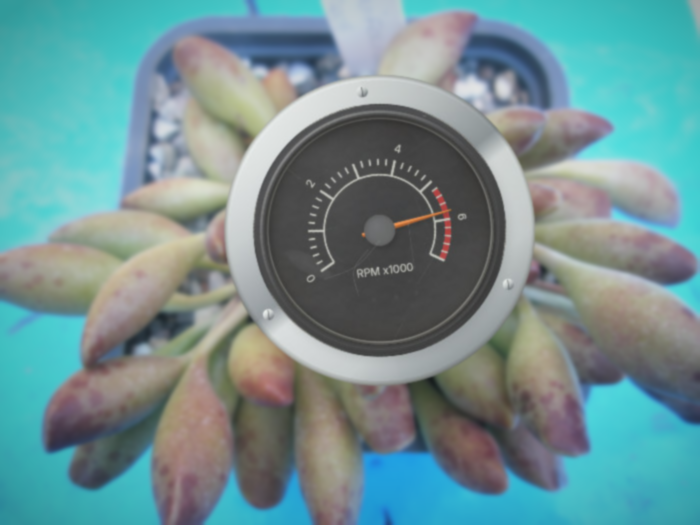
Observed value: 5800 rpm
